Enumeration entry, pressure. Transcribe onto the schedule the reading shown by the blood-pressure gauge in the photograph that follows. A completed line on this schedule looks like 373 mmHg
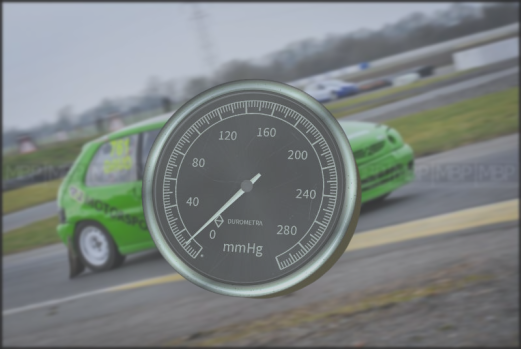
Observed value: 10 mmHg
